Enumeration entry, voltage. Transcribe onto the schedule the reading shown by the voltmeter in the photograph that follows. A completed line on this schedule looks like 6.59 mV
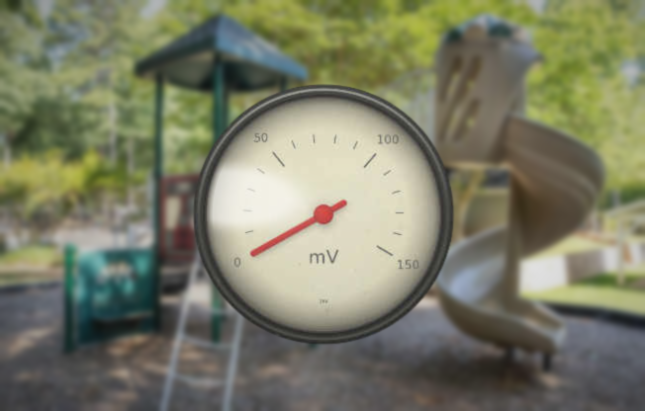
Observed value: 0 mV
